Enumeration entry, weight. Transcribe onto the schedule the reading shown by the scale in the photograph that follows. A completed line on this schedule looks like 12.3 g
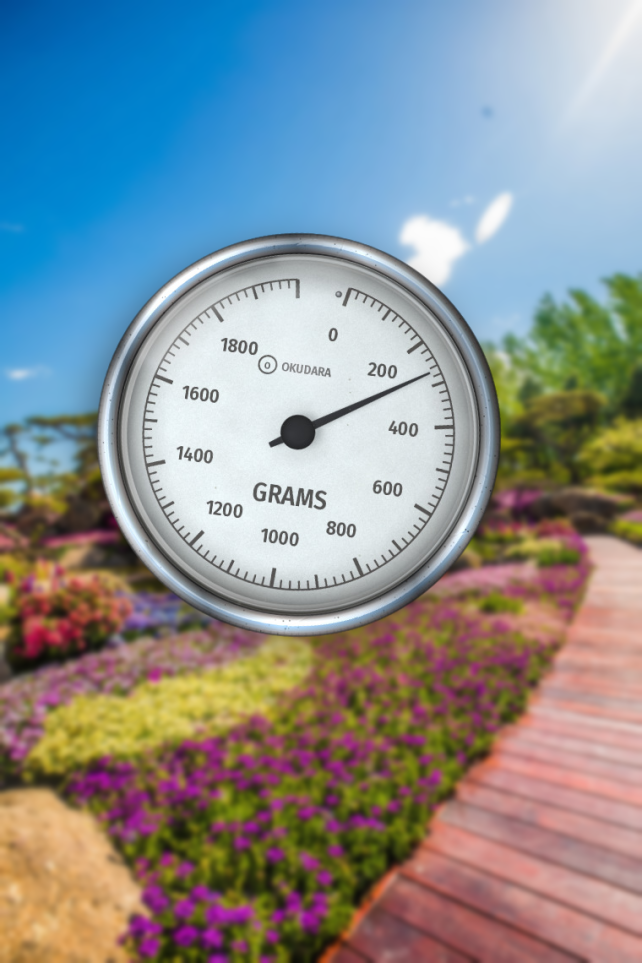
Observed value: 270 g
